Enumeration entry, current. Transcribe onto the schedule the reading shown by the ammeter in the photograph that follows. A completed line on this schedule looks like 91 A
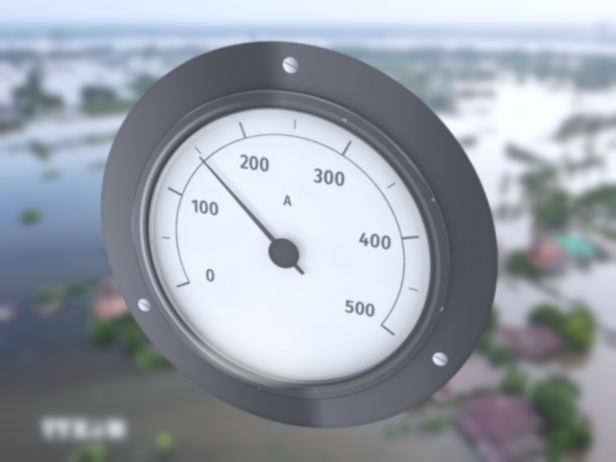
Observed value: 150 A
